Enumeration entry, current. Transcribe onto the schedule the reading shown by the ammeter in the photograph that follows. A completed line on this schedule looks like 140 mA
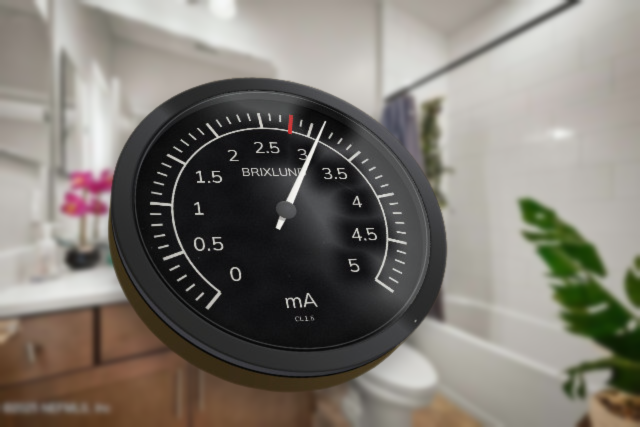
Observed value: 3.1 mA
